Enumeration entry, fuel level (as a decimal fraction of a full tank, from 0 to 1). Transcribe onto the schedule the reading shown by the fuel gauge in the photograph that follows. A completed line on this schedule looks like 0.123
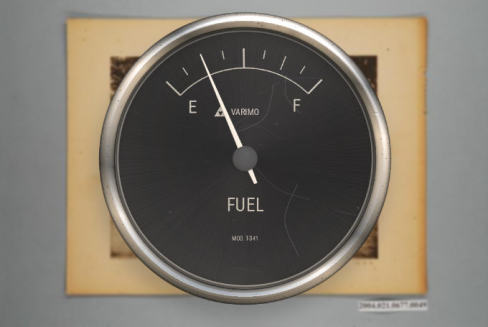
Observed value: 0.25
